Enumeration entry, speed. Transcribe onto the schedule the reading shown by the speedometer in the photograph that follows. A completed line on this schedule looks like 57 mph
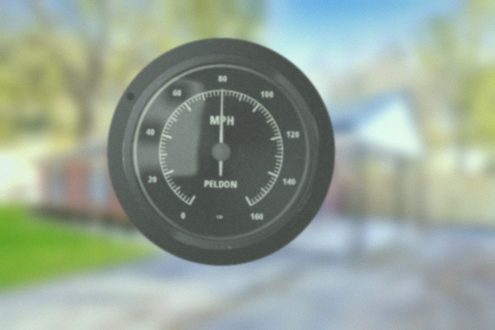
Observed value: 80 mph
